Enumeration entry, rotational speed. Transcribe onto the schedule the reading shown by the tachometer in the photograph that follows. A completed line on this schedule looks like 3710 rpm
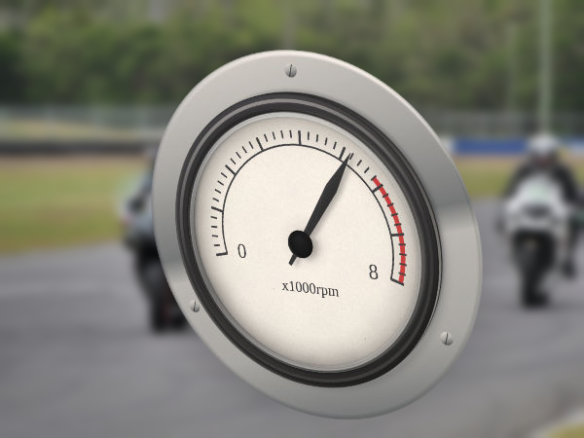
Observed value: 5200 rpm
